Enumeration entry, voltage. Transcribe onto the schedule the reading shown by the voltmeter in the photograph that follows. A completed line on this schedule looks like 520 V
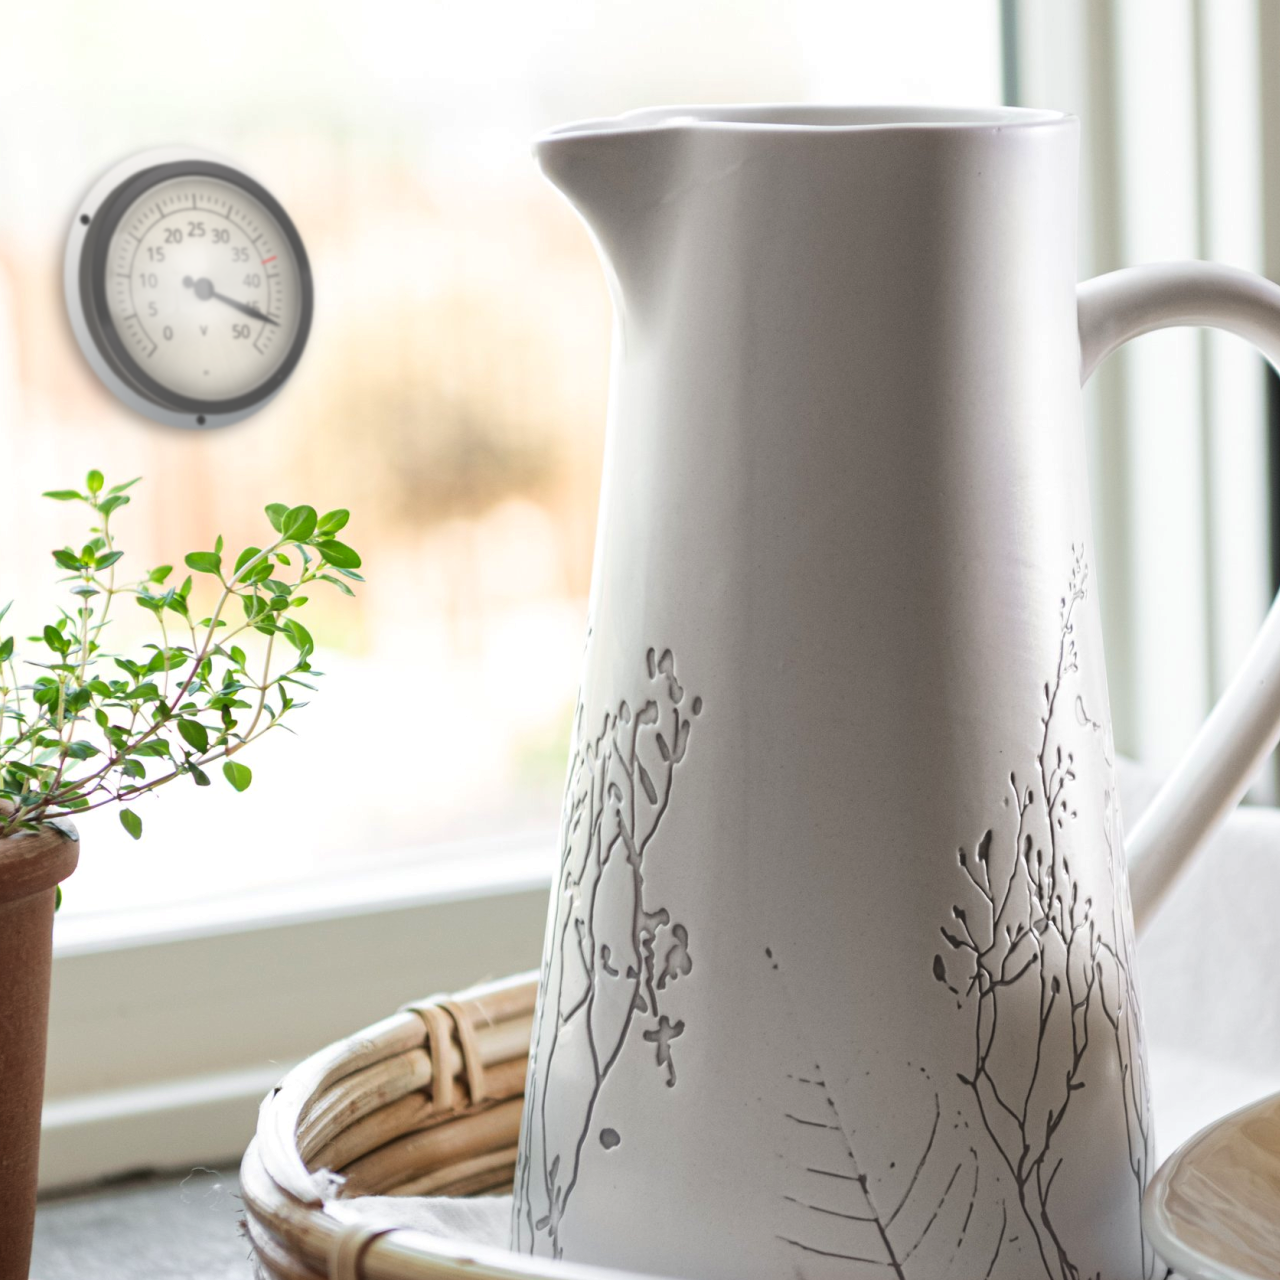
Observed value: 46 V
